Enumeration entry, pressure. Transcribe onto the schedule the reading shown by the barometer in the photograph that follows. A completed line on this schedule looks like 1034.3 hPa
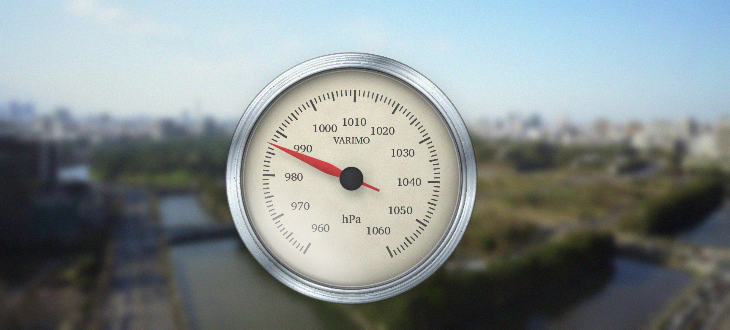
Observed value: 987 hPa
